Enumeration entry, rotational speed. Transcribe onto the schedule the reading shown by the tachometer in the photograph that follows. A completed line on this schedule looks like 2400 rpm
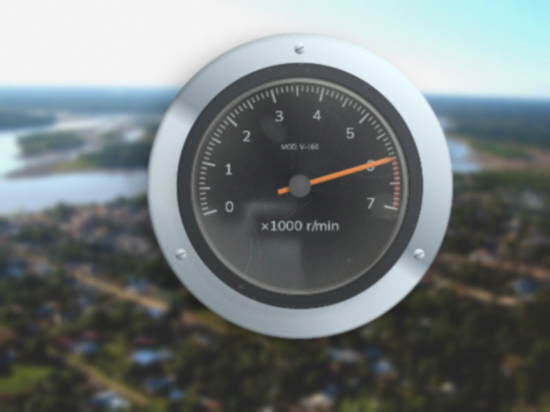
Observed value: 6000 rpm
